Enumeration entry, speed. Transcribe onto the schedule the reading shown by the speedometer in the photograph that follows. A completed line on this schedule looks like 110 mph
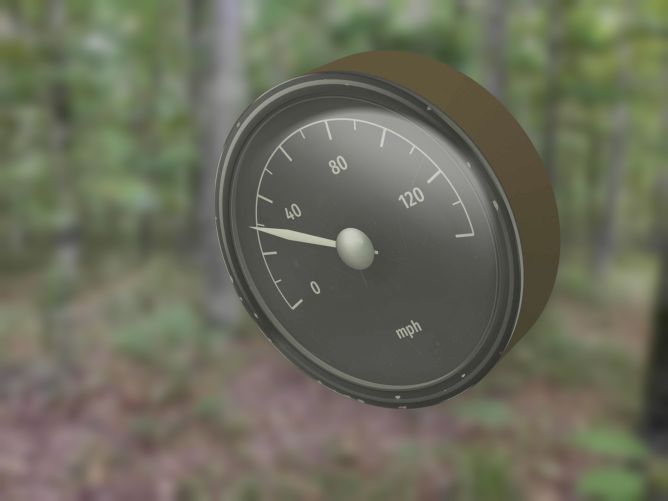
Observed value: 30 mph
